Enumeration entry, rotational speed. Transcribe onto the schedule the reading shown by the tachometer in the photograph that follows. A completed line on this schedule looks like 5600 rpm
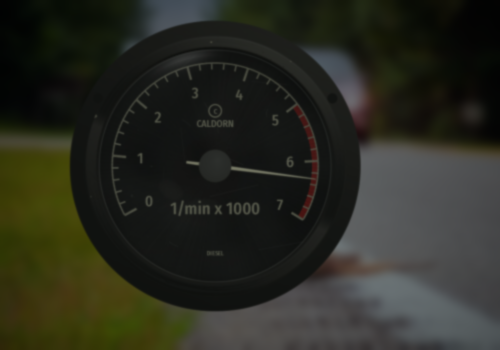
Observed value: 6300 rpm
